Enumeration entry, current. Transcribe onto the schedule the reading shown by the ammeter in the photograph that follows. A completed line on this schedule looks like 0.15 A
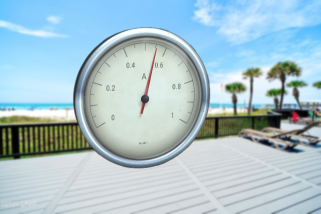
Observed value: 0.55 A
